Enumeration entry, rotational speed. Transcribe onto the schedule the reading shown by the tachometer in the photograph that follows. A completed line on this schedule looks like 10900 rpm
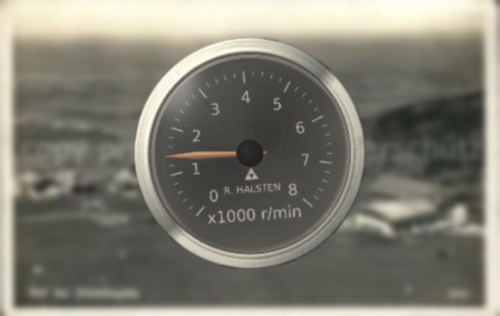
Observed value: 1400 rpm
